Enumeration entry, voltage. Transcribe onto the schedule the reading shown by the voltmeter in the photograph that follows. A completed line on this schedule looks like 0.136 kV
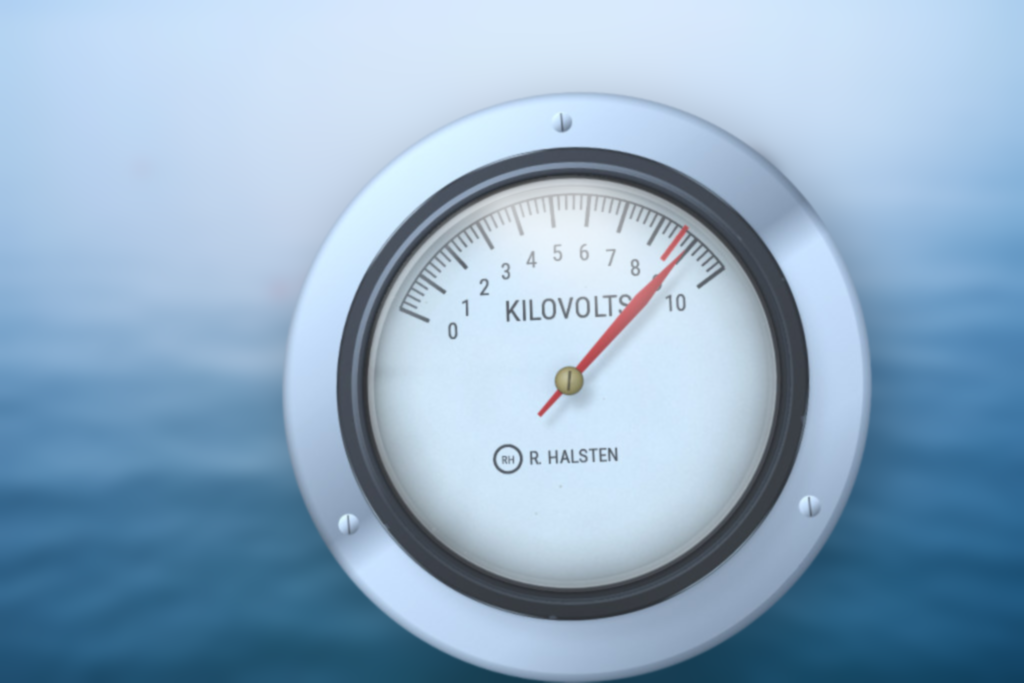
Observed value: 9 kV
